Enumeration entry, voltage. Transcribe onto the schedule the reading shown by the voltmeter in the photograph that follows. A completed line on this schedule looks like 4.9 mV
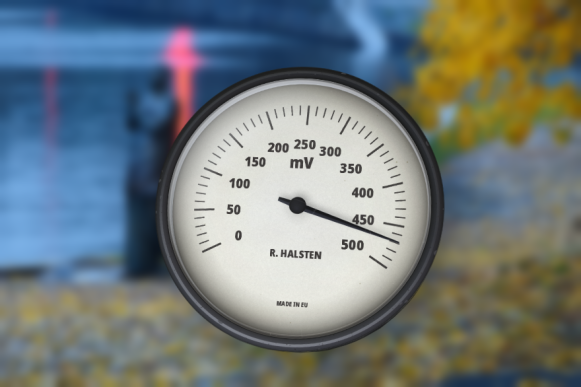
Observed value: 470 mV
